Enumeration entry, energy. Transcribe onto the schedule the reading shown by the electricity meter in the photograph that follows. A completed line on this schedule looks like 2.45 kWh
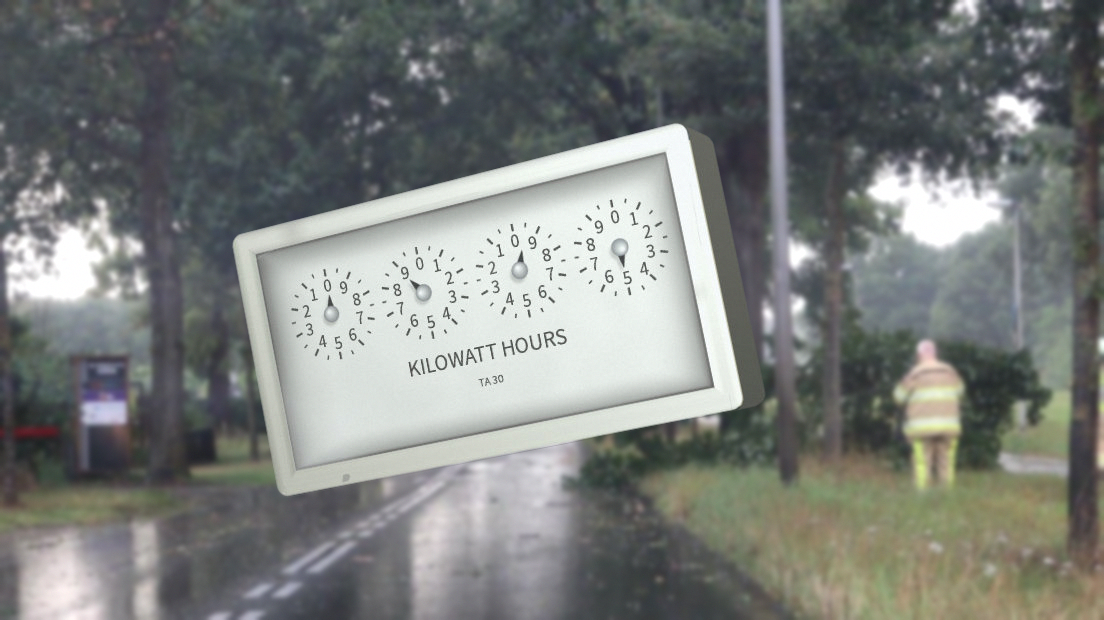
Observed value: 9895 kWh
